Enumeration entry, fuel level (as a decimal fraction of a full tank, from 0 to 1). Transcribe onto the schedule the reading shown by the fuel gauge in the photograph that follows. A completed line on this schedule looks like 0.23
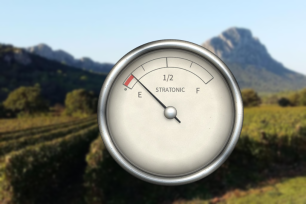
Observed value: 0.125
